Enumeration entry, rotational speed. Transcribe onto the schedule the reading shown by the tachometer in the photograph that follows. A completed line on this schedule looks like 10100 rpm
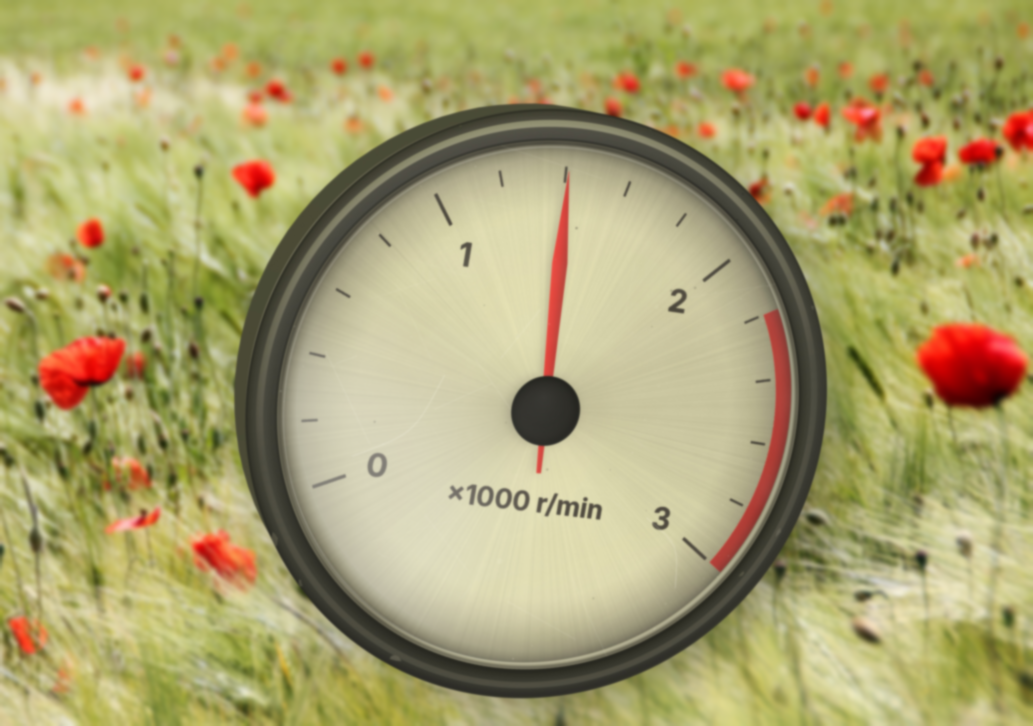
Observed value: 1400 rpm
